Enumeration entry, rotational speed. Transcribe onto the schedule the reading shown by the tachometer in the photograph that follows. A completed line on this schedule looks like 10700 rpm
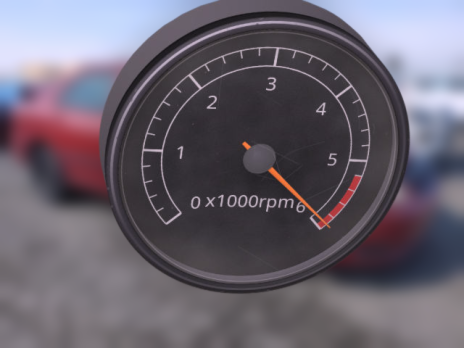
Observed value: 5900 rpm
